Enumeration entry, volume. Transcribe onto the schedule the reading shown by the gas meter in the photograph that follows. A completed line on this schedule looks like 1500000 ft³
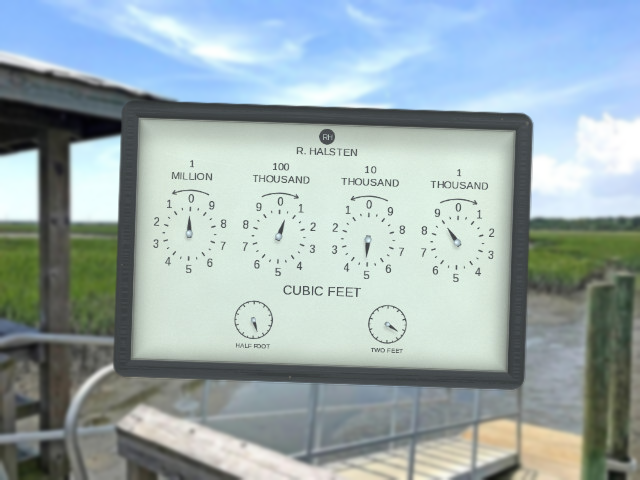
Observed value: 4900 ft³
